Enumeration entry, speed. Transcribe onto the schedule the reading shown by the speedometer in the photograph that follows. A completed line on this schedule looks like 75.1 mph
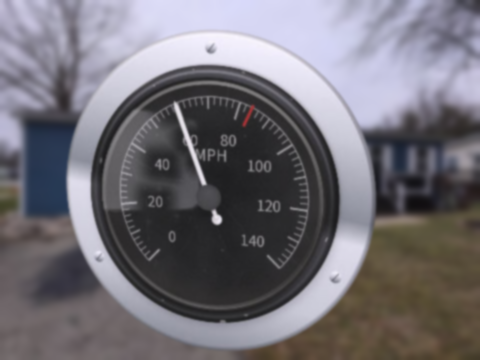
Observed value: 60 mph
